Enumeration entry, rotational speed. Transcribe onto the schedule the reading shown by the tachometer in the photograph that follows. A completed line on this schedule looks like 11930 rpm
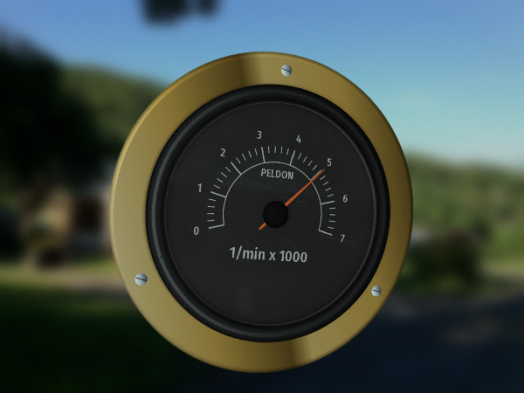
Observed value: 5000 rpm
